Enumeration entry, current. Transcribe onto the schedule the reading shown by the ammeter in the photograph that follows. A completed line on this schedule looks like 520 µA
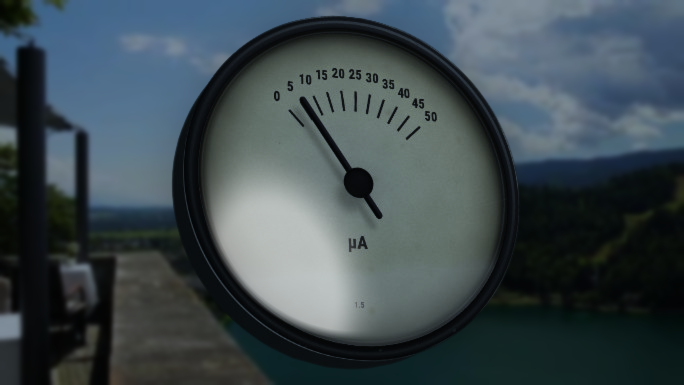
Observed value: 5 µA
